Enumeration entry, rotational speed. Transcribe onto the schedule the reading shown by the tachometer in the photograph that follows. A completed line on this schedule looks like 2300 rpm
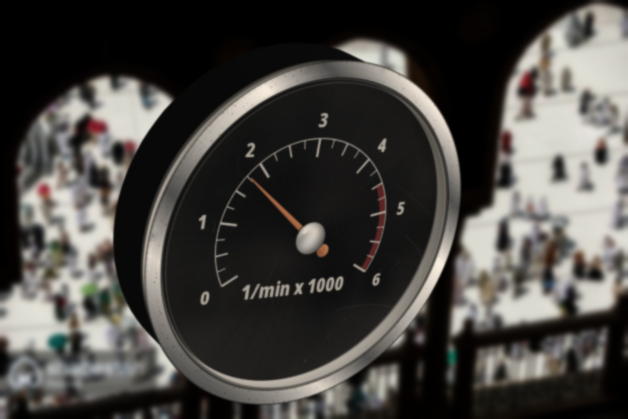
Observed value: 1750 rpm
